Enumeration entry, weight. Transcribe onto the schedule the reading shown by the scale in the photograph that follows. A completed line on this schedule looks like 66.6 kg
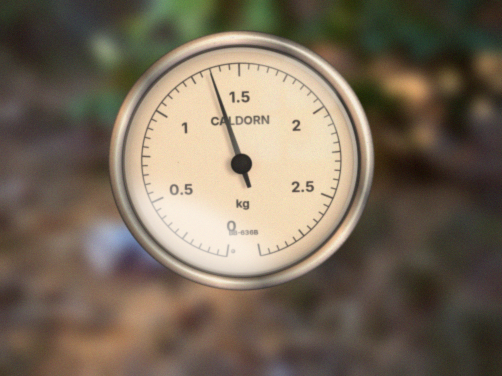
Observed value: 1.35 kg
